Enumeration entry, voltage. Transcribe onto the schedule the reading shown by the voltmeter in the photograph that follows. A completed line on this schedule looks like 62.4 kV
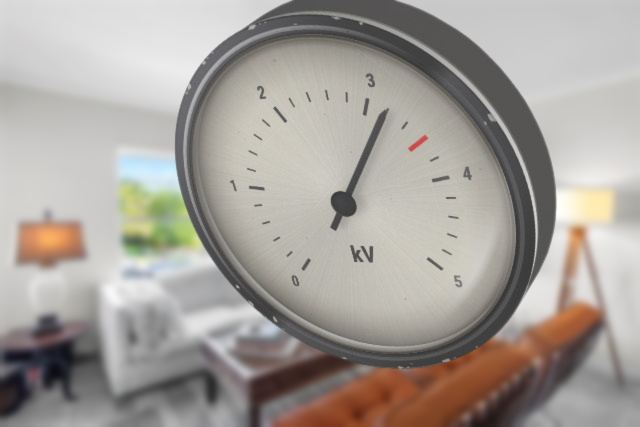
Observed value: 3.2 kV
